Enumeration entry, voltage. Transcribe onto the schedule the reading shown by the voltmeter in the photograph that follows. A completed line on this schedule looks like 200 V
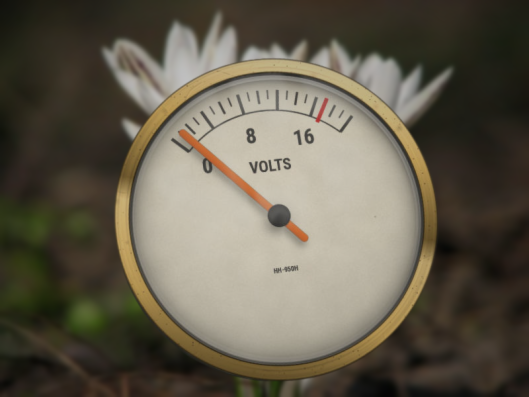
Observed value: 1 V
